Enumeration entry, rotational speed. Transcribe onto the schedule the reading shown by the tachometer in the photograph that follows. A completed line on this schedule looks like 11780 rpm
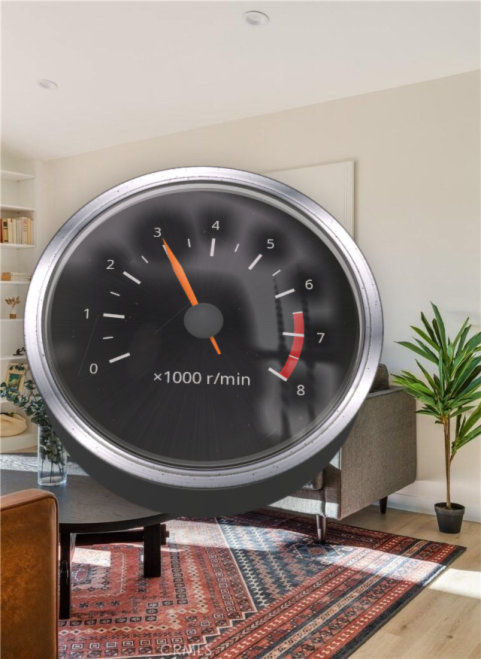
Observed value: 3000 rpm
